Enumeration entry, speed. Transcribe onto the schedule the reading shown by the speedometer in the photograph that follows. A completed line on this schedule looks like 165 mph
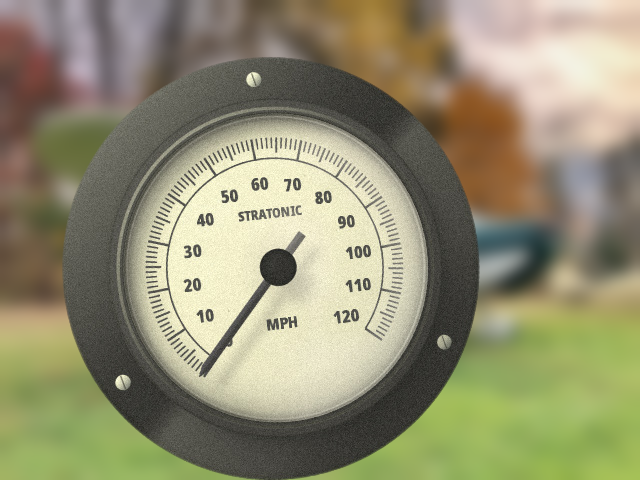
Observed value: 1 mph
